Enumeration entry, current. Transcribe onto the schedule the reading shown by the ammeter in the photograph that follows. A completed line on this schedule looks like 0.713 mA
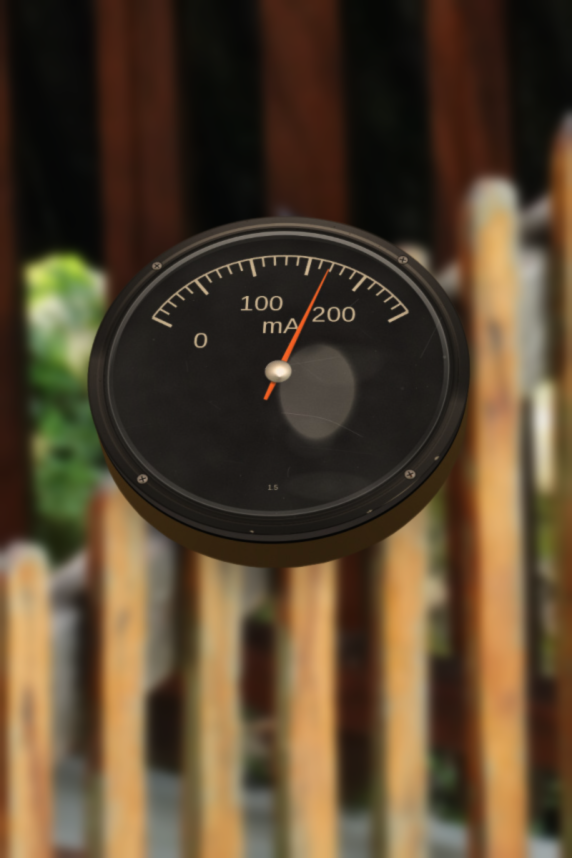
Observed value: 170 mA
